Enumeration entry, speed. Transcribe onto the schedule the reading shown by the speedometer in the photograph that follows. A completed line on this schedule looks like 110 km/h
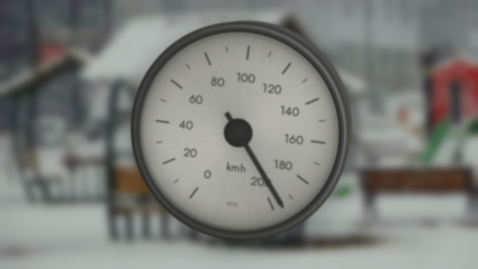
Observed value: 195 km/h
